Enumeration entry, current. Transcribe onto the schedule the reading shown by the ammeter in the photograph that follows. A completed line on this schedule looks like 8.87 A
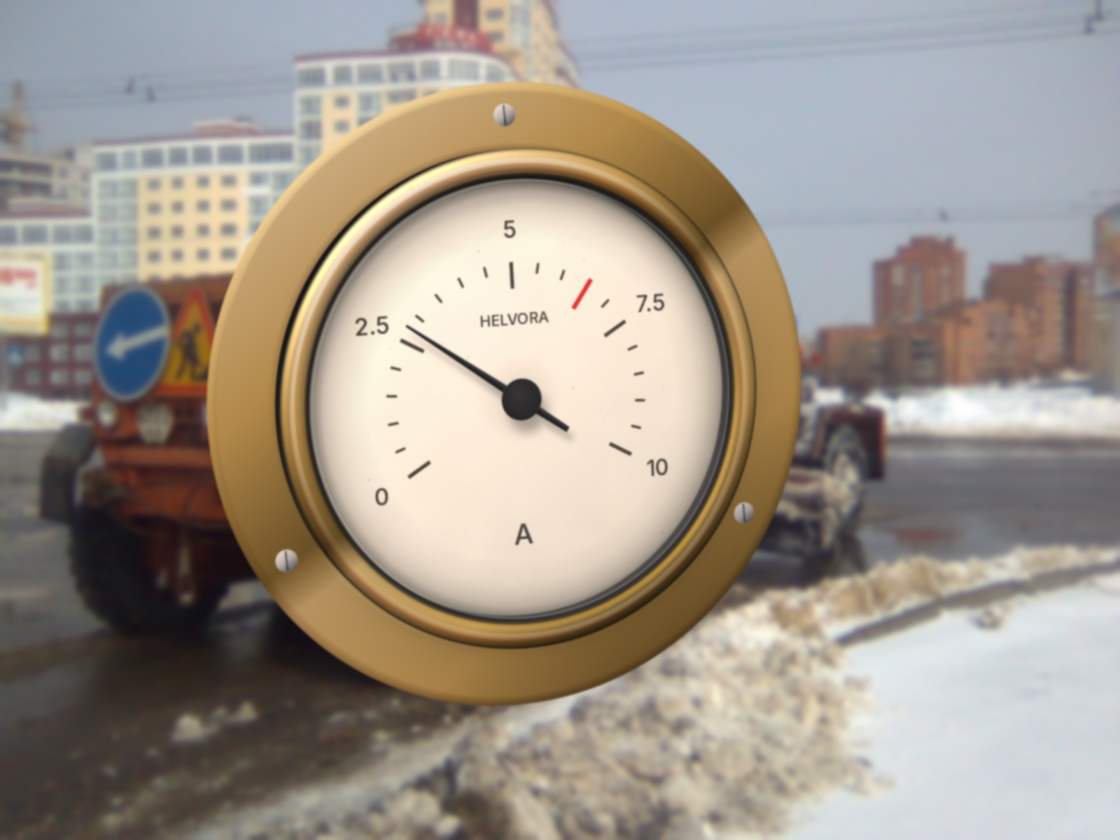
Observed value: 2.75 A
